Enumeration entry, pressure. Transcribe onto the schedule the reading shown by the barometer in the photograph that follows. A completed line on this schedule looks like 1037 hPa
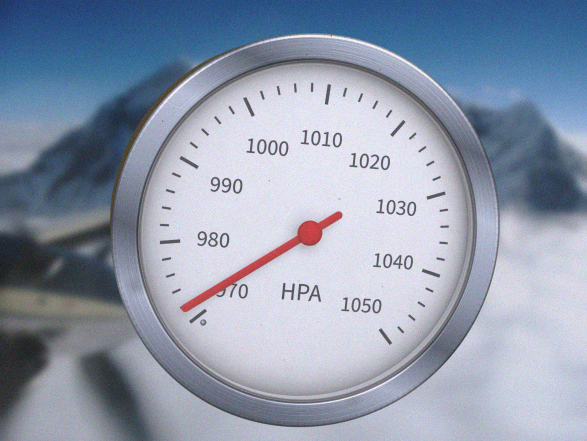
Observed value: 972 hPa
